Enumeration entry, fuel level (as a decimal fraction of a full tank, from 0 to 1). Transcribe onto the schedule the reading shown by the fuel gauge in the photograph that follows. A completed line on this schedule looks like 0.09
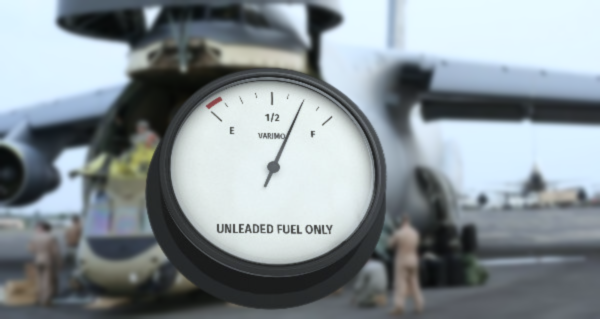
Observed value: 0.75
